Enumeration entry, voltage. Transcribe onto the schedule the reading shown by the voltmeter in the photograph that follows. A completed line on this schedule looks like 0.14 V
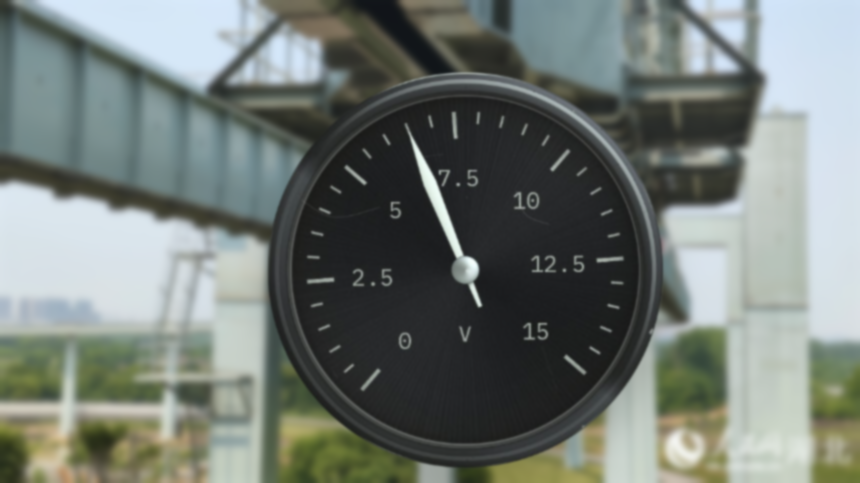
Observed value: 6.5 V
